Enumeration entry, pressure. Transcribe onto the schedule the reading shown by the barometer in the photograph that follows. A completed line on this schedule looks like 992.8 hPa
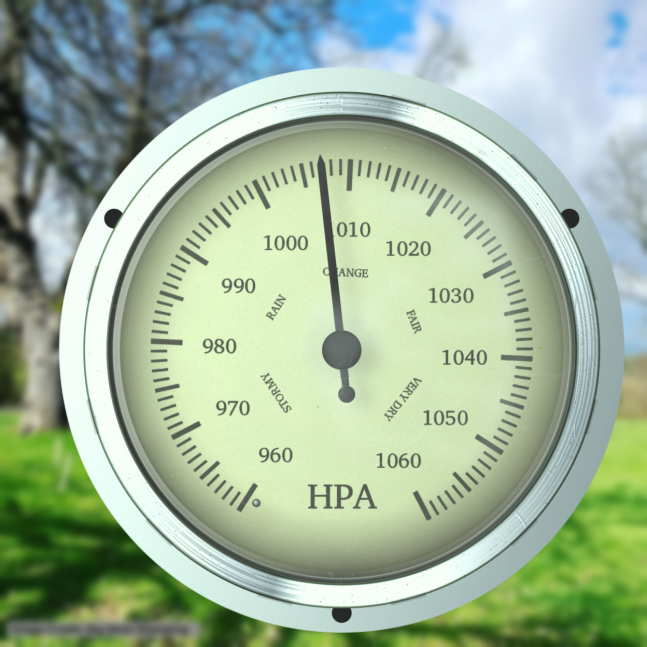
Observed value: 1007 hPa
